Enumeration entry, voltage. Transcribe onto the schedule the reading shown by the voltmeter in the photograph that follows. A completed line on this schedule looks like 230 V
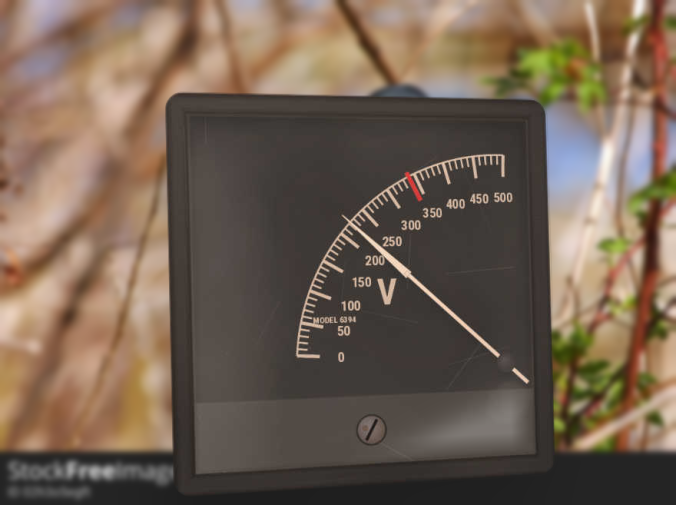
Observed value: 220 V
